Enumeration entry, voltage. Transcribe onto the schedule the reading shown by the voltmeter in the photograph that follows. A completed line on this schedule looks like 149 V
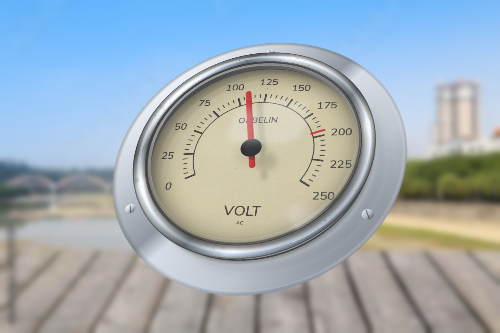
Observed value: 110 V
